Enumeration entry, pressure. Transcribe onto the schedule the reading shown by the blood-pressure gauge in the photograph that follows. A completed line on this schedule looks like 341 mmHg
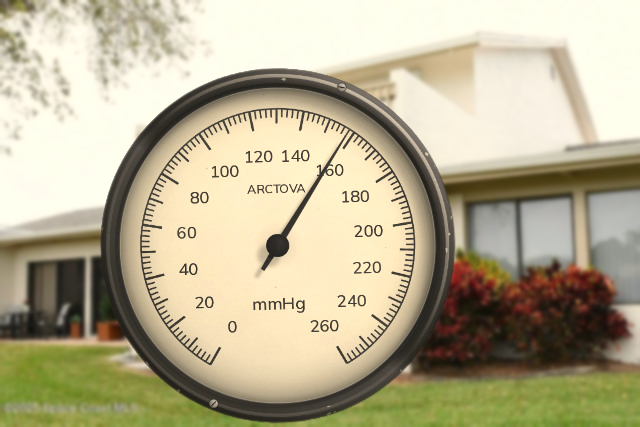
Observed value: 158 mmHg
